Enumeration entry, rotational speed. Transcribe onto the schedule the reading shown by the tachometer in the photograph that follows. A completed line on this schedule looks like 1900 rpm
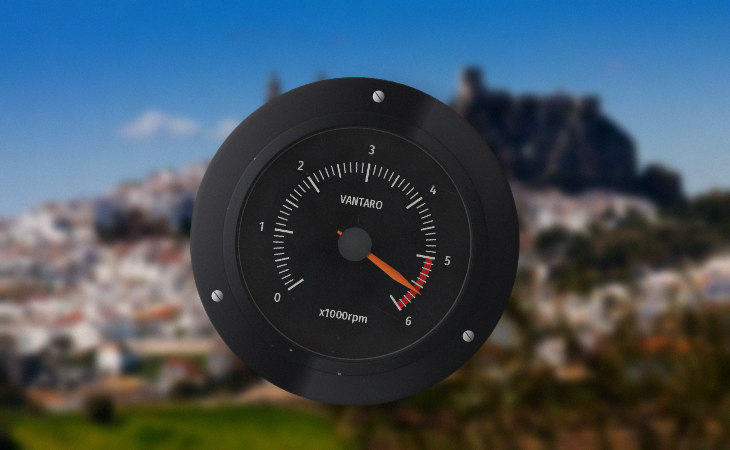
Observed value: 5600 rpm
